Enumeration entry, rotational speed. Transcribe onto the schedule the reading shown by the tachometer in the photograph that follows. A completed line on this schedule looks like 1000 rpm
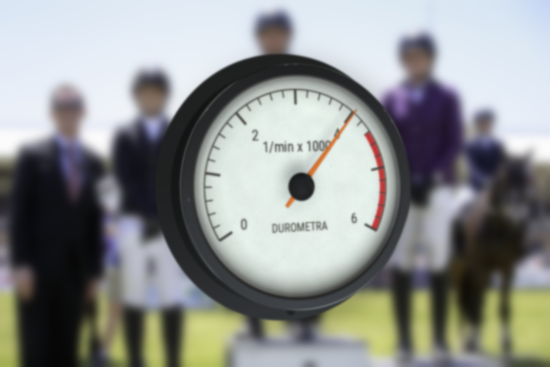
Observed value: 4000 rpm
